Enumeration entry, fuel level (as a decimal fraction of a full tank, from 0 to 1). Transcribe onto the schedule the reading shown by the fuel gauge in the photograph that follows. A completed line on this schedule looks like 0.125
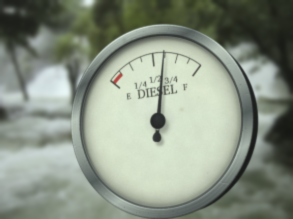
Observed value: 0.625
